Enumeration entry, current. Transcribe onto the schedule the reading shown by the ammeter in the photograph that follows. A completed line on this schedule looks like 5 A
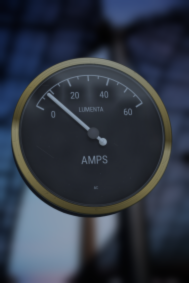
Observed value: 7.5 A
